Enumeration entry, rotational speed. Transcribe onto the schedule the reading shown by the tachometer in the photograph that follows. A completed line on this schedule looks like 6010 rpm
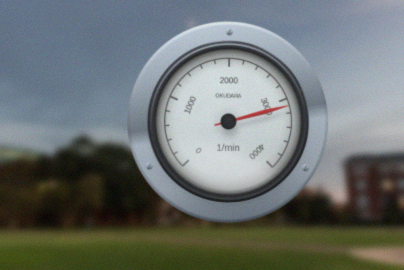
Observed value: 3100 rpm
